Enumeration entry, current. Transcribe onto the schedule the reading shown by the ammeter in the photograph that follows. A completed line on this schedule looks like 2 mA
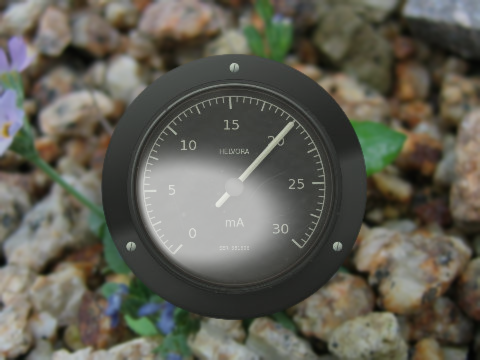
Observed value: 20 mA
